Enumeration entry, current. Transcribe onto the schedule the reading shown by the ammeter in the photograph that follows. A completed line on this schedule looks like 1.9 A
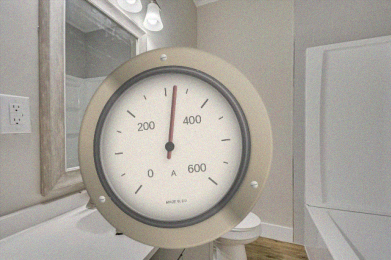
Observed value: 325 A
